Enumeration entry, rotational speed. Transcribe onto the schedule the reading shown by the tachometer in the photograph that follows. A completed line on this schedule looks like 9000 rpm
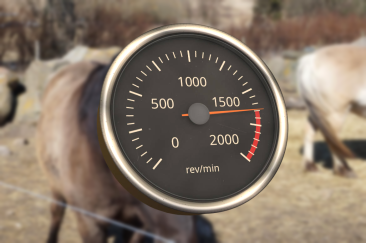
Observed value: 1650 rpm
